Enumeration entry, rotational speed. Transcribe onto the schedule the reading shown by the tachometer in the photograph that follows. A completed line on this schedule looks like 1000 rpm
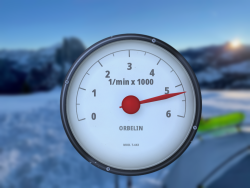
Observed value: 5250 rpm
